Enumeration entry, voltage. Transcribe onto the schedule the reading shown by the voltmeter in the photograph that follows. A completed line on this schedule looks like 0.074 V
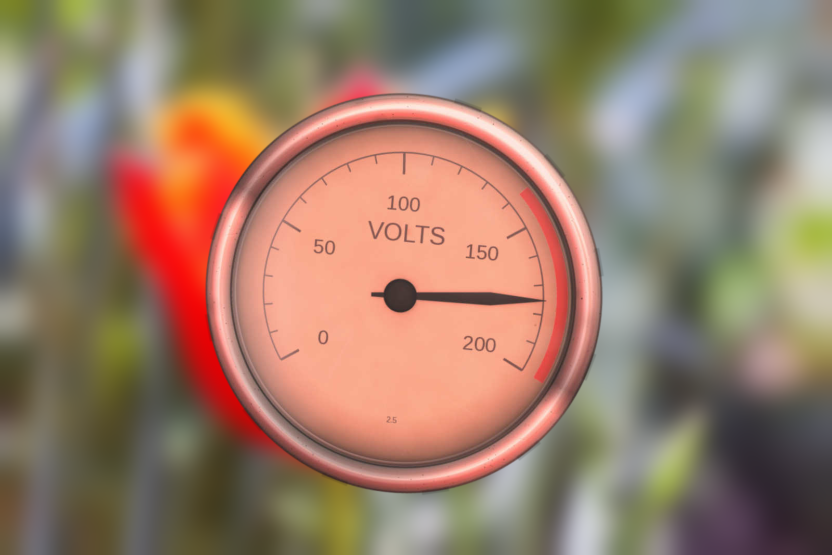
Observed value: 175 V
